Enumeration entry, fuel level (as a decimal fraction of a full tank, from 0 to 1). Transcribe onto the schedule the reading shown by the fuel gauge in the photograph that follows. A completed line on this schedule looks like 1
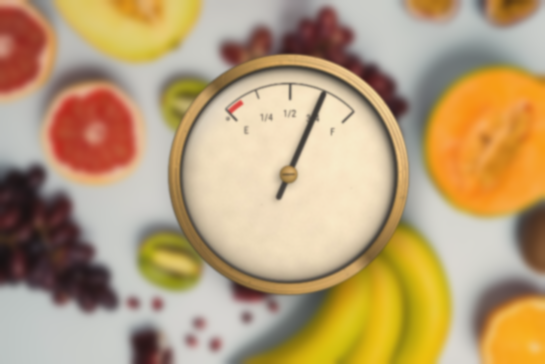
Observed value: 0.75
